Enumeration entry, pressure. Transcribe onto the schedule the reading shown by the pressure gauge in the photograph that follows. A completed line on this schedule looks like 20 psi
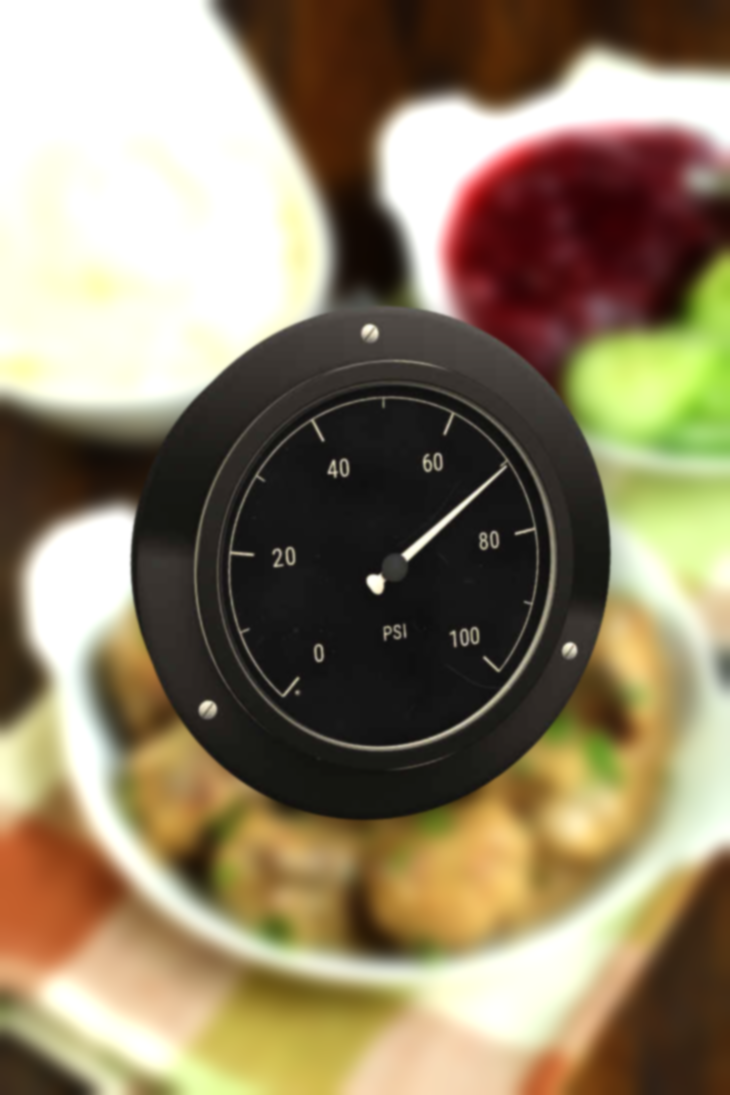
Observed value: 70 psi
